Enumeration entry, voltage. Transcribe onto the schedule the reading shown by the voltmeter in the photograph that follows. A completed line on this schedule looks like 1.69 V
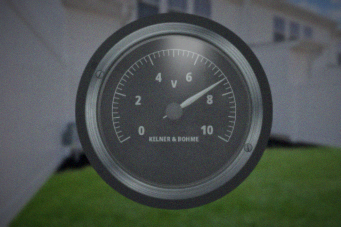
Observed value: 7.4 V
